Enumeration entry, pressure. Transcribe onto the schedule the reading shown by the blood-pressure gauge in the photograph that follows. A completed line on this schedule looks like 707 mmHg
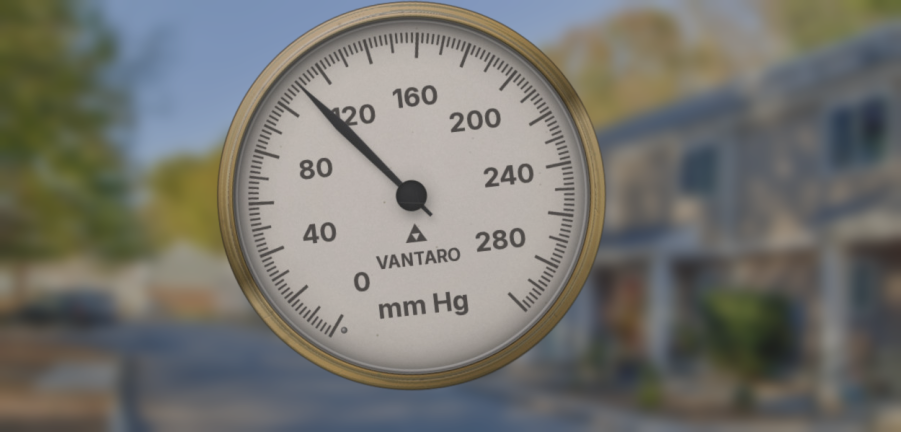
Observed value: 110 mmHg
